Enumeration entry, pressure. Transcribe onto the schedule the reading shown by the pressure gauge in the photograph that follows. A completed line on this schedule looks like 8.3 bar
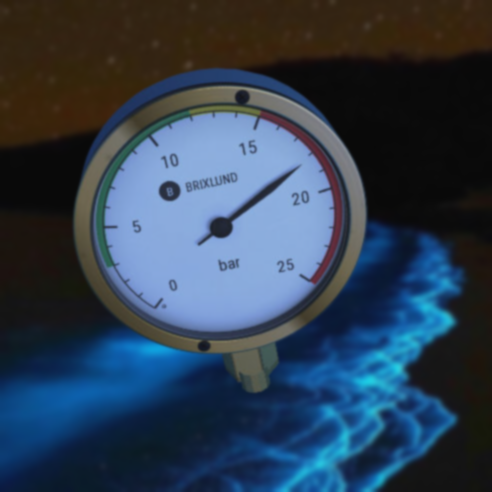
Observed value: 18 bar
